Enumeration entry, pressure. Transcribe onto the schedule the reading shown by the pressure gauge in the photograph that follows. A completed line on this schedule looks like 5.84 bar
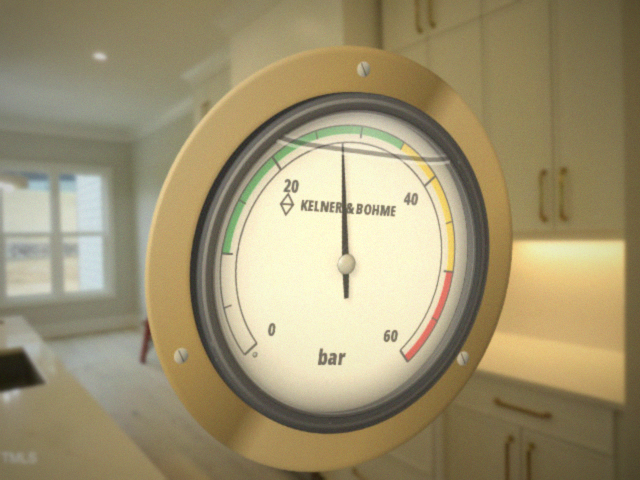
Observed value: 27.5 bar
